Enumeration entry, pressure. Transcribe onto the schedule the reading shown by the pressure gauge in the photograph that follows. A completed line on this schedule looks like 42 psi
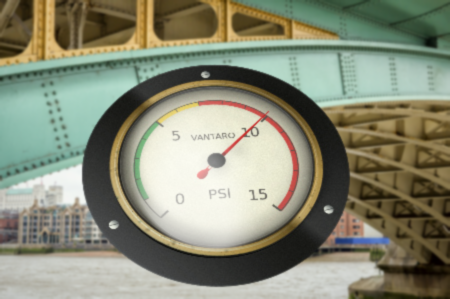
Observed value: 10 psi
